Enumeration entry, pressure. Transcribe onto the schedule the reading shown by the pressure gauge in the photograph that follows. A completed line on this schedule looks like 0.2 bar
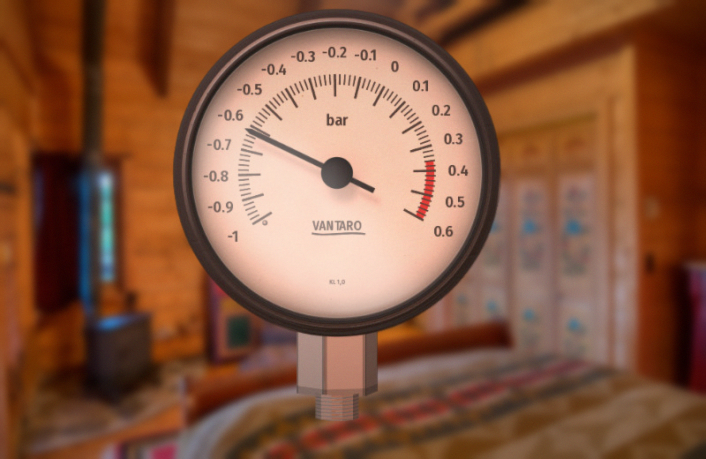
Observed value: -0.62 bar
